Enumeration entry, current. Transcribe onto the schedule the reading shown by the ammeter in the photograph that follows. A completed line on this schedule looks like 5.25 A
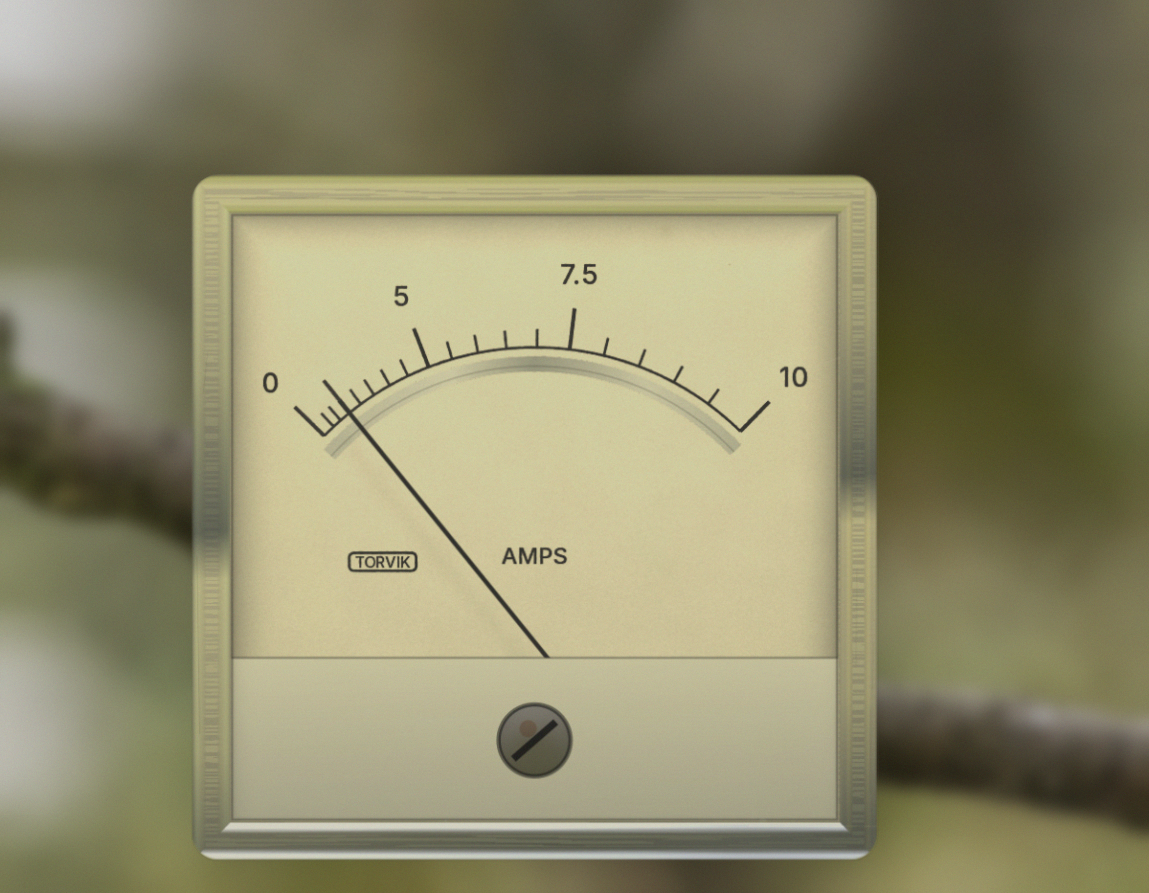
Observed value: 2.5 A
